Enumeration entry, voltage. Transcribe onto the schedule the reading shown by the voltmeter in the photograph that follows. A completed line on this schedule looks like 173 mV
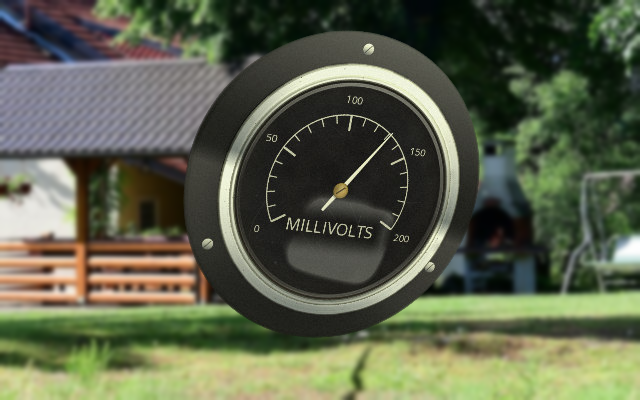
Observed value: 130 mV
